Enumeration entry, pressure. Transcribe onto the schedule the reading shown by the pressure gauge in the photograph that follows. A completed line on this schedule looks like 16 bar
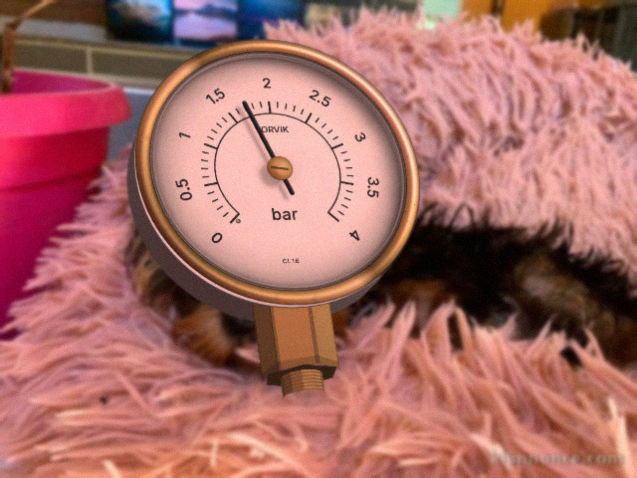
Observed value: 1.7 bar
